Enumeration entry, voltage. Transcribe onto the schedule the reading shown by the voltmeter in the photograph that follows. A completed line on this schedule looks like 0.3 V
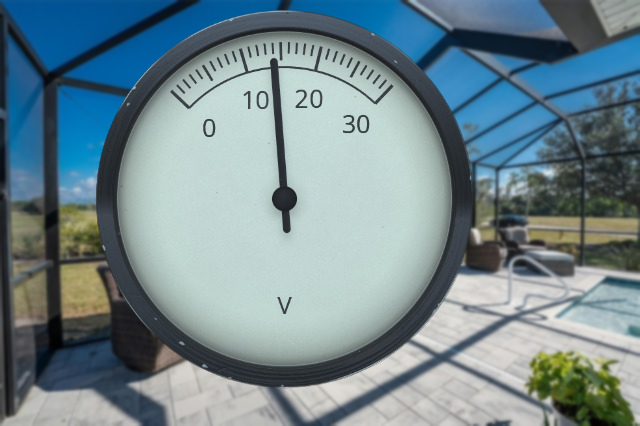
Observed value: 14 V
